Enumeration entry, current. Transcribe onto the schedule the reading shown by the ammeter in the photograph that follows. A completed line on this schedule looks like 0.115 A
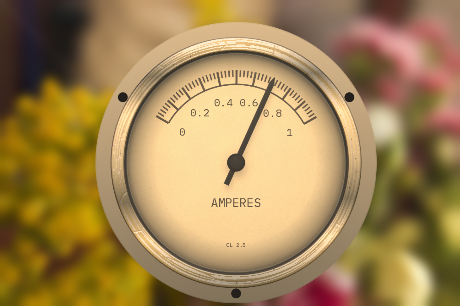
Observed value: 0.7 A
